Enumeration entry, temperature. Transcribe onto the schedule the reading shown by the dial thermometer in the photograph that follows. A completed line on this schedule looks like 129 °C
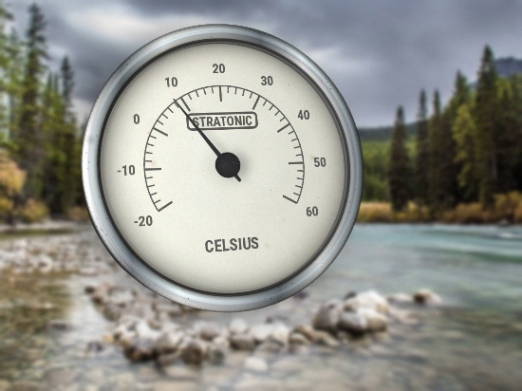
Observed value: 8 °C
